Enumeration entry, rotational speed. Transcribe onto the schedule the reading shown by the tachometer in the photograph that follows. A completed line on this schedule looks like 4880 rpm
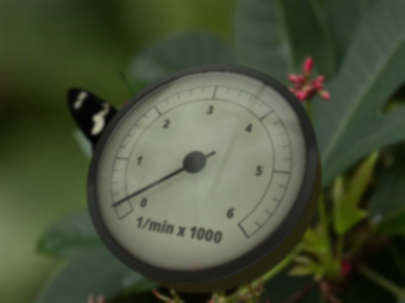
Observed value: 200 rpm
